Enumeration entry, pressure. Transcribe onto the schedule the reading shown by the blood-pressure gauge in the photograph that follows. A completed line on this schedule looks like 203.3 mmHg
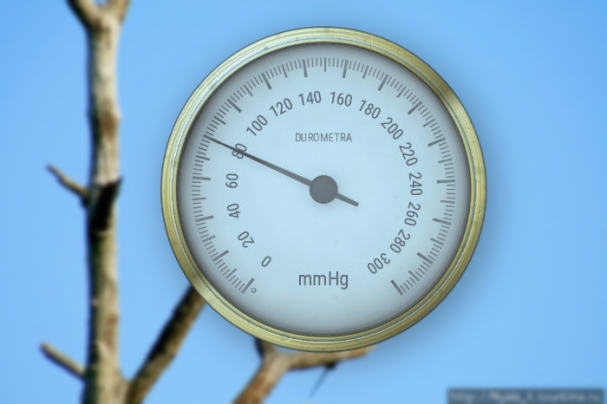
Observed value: 80 mmHg
